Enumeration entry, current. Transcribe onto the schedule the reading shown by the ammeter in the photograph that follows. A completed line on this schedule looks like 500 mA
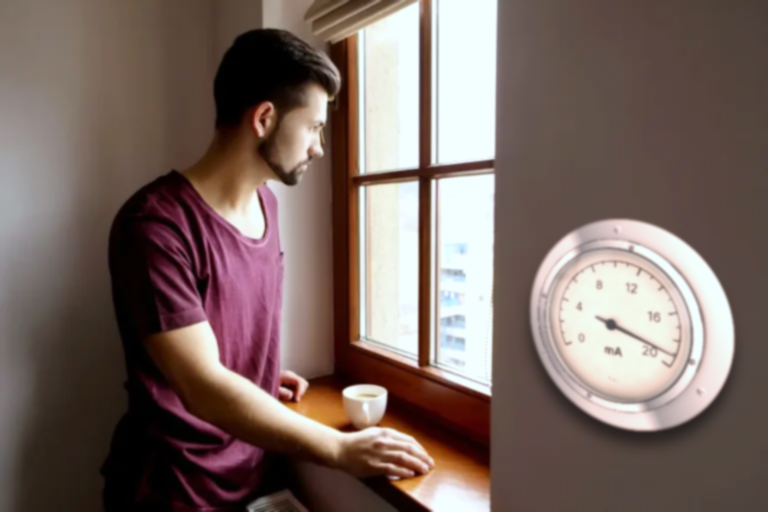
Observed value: 19 mA
